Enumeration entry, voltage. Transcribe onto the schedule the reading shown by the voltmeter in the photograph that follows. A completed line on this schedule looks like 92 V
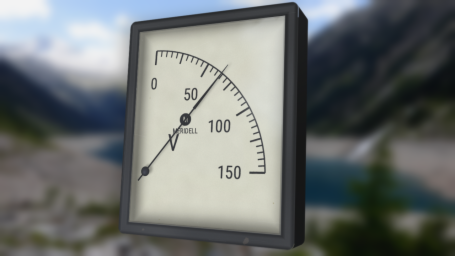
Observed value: 65 V
